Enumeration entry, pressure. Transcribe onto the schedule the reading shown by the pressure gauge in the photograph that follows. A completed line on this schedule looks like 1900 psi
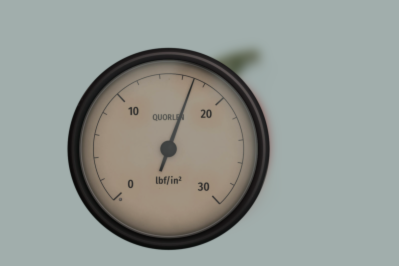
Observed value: 17 psi
